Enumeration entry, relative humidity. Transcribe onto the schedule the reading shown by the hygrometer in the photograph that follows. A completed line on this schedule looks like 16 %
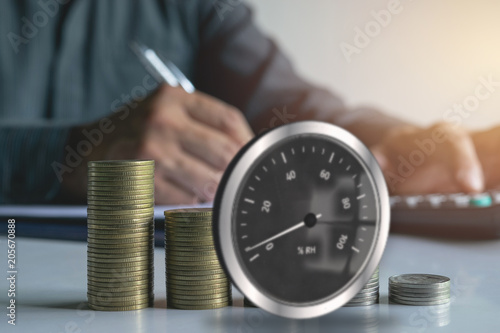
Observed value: 4 %
